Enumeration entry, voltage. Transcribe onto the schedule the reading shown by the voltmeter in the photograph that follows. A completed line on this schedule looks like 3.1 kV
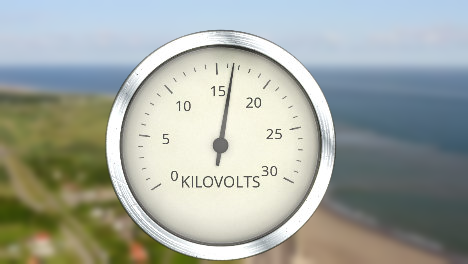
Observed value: 16.5 kV
